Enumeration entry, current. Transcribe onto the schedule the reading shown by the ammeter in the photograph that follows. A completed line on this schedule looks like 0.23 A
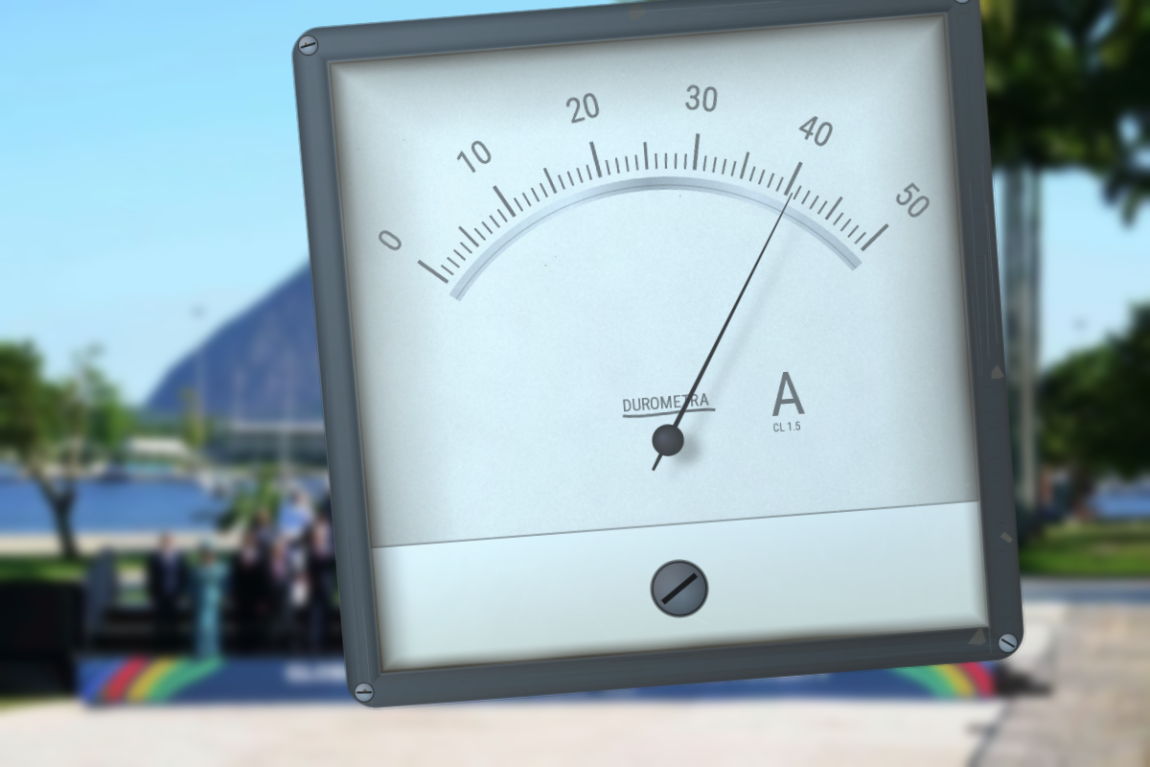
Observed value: 40.5 A
